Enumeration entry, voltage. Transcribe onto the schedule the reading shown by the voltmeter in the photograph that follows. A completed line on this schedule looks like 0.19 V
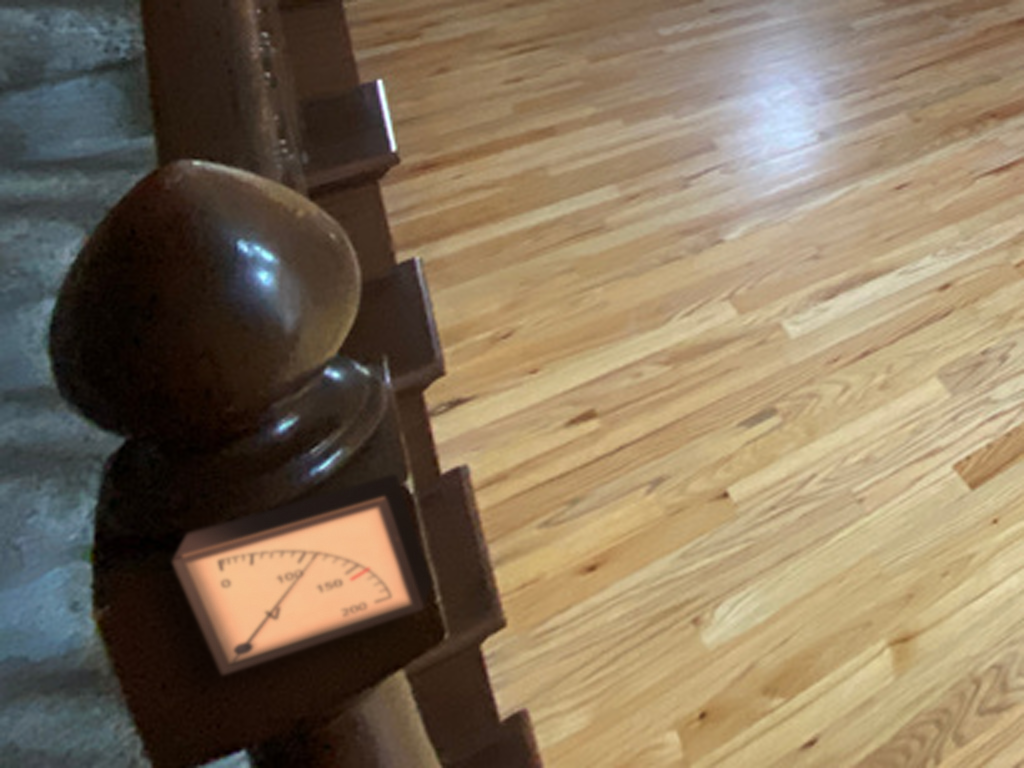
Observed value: 110 V
